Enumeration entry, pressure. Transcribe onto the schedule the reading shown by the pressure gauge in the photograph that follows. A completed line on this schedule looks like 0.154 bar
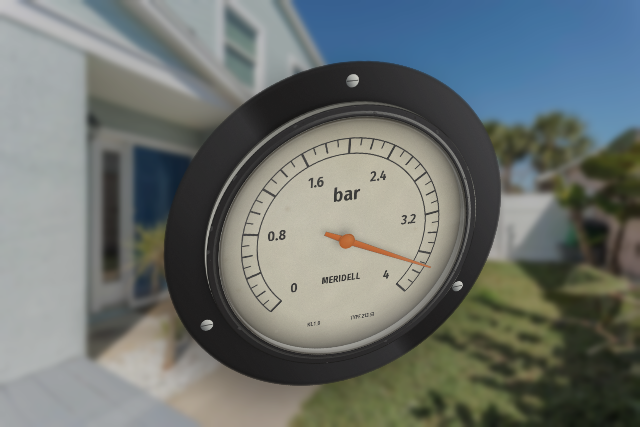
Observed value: 3.7 bar
